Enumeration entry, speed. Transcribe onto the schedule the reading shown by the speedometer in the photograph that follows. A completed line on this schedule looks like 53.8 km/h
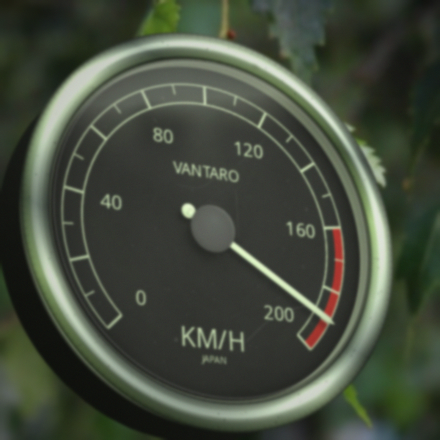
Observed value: 190 km/h
